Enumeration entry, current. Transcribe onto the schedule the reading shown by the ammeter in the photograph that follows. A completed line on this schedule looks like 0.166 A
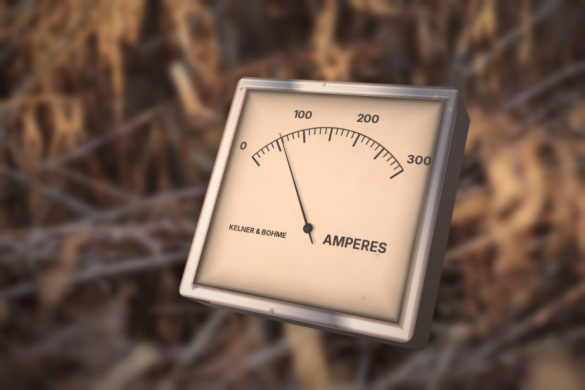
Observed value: 60 A
